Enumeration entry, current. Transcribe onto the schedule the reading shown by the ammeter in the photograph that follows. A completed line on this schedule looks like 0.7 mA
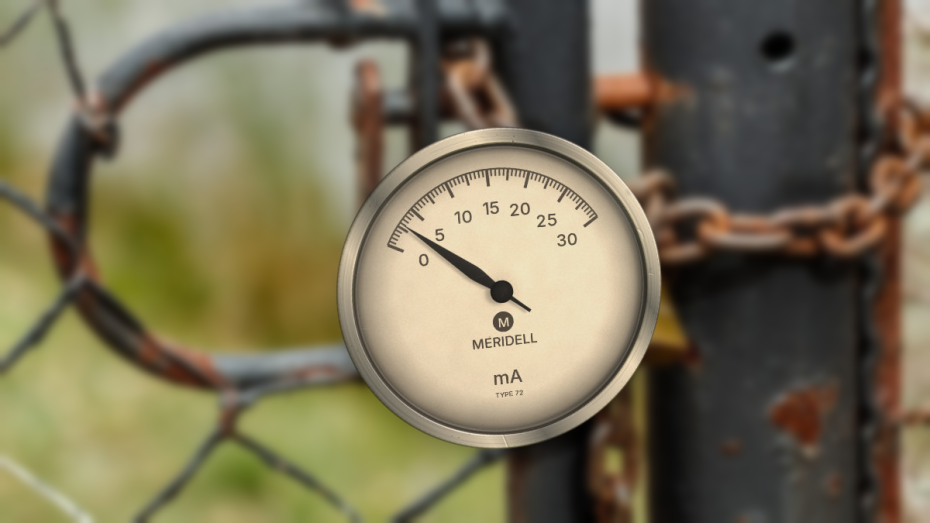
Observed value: 3 mA
